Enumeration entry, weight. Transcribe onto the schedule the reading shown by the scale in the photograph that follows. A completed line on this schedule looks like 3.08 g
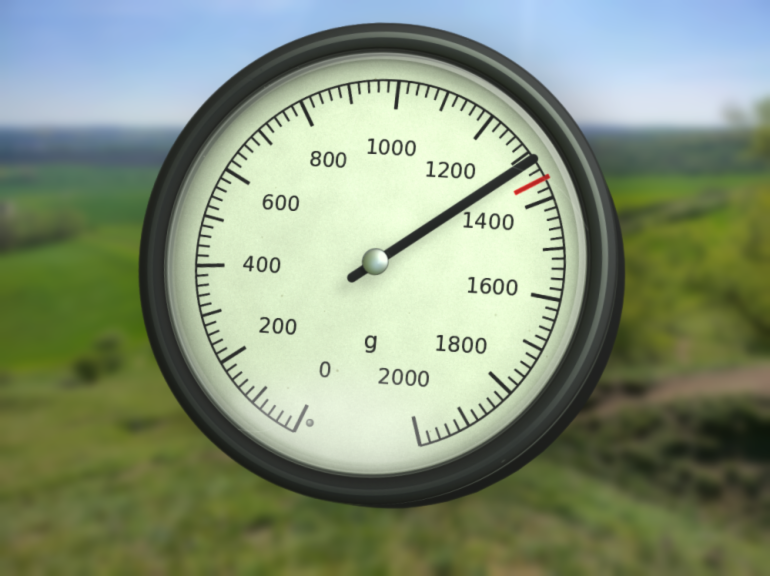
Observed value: 1320 g
